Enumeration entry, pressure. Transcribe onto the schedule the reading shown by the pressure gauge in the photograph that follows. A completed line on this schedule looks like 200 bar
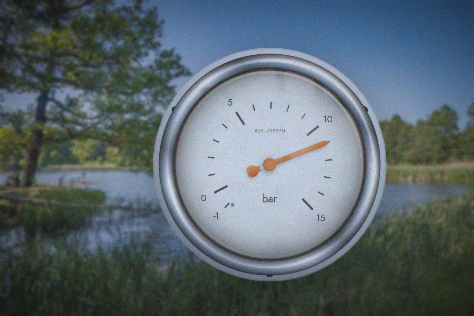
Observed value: 11 bar
